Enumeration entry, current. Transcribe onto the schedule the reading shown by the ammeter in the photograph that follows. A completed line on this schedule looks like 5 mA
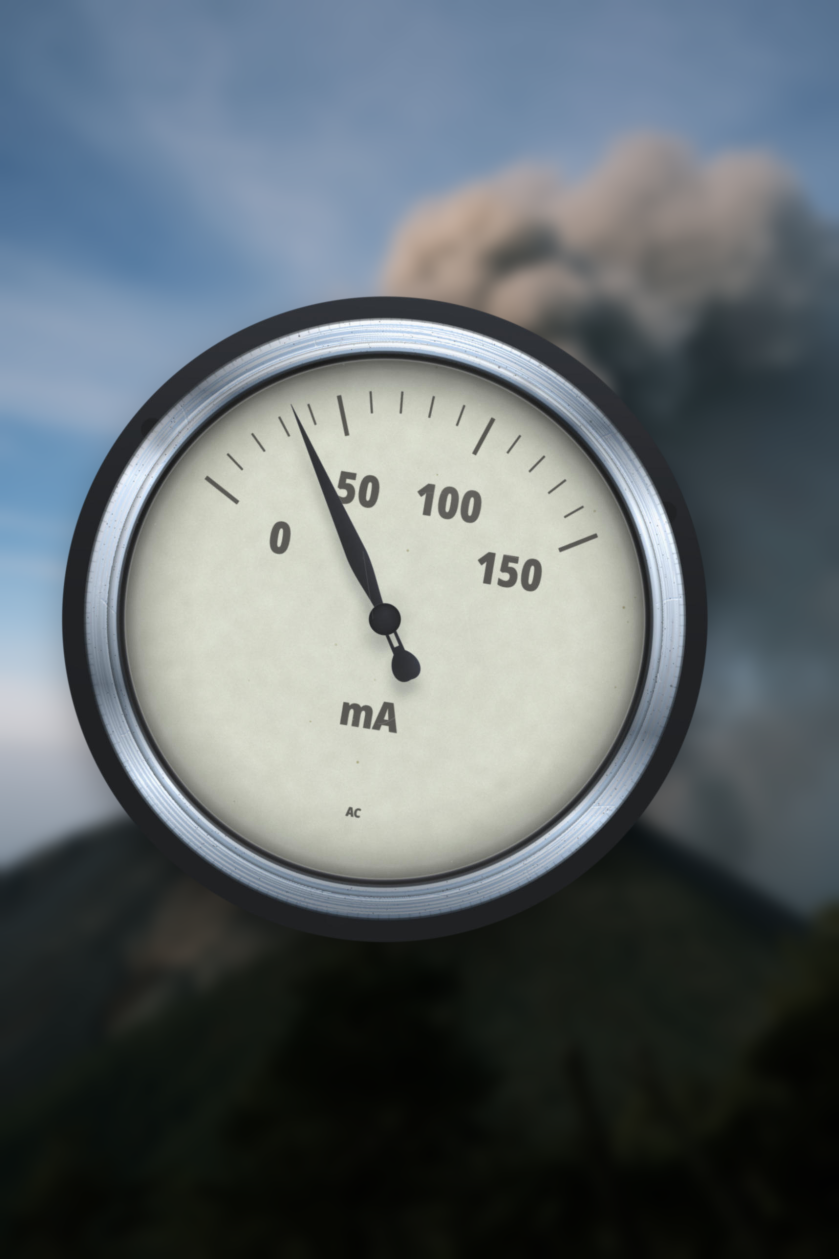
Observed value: 35 mA
